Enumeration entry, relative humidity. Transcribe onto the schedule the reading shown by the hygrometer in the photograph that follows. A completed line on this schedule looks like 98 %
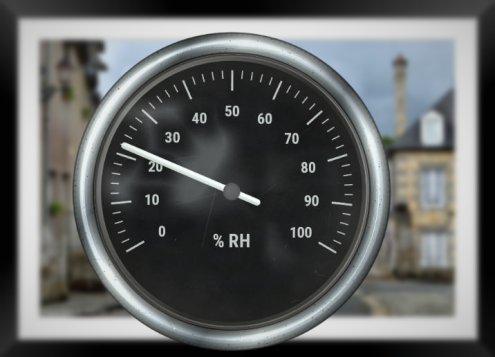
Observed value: 22 %
